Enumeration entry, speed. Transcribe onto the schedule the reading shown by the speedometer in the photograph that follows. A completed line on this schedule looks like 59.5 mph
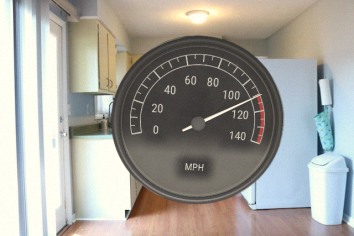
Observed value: 110 mph
